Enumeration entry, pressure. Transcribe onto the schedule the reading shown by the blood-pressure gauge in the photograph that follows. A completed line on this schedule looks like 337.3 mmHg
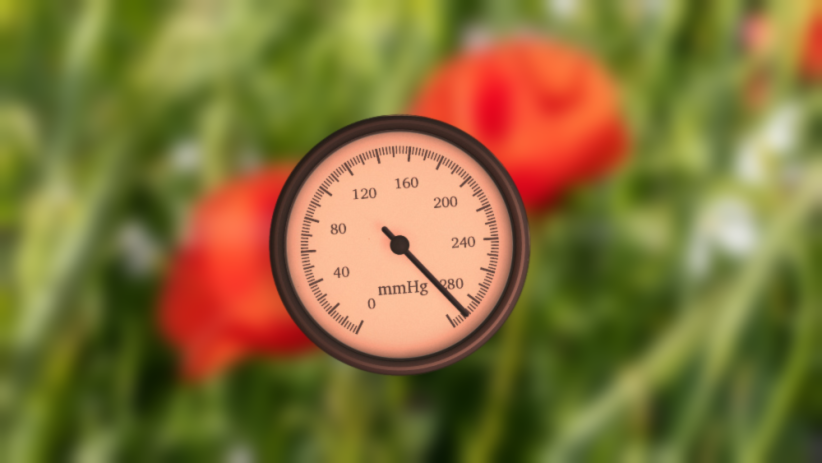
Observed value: 290 mmHg
